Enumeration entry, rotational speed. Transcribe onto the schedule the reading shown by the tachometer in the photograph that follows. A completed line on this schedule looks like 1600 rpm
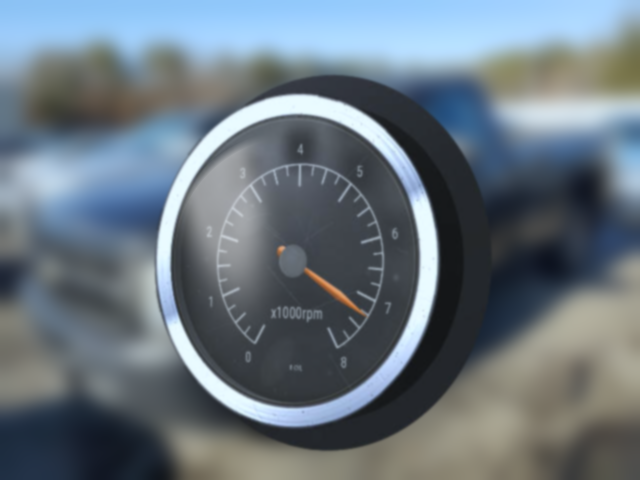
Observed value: 7250 rpm
